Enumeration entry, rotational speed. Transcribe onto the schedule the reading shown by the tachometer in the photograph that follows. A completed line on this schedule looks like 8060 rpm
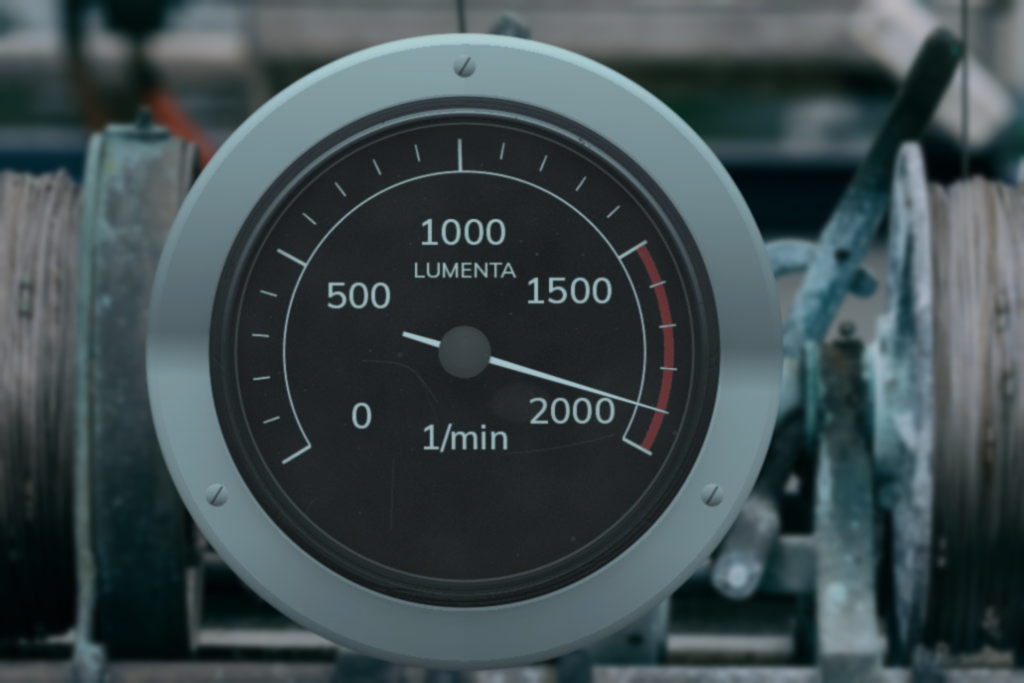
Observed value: 1900 rpm
